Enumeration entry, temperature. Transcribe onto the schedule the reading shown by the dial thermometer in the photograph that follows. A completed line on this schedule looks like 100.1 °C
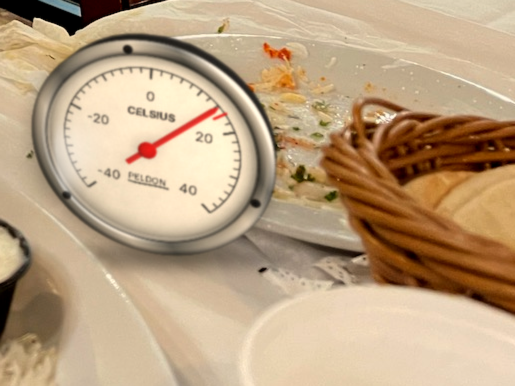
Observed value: 14 °C
